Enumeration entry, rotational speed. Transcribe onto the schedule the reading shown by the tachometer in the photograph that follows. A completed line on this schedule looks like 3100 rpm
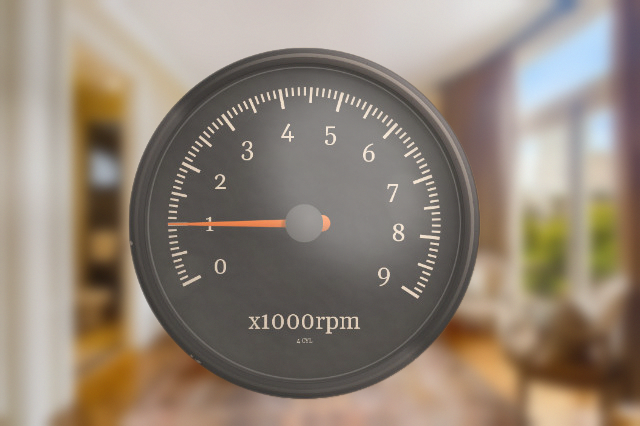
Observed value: 1000 rpm
